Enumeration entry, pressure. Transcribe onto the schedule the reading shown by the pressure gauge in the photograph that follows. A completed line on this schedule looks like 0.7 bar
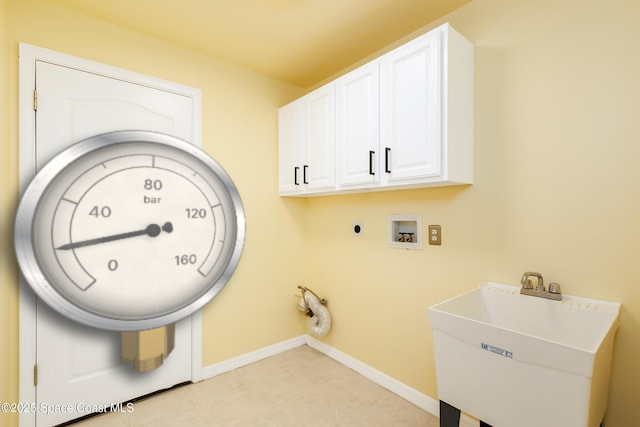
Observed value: 20 bar
